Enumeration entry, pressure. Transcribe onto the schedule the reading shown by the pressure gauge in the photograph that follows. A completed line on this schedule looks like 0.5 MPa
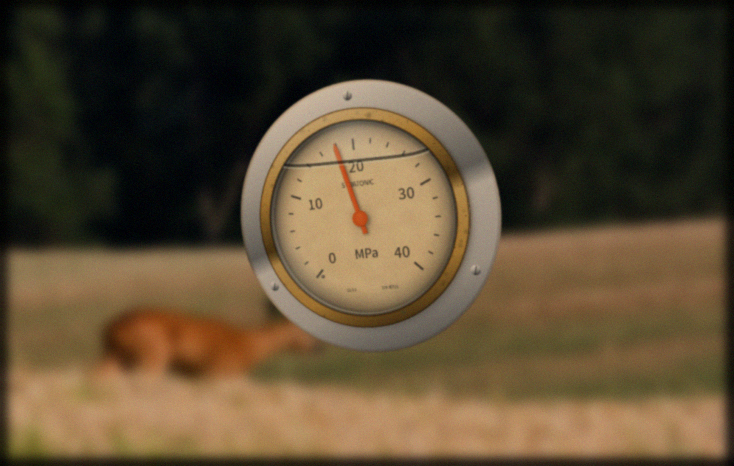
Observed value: 18 MPa
